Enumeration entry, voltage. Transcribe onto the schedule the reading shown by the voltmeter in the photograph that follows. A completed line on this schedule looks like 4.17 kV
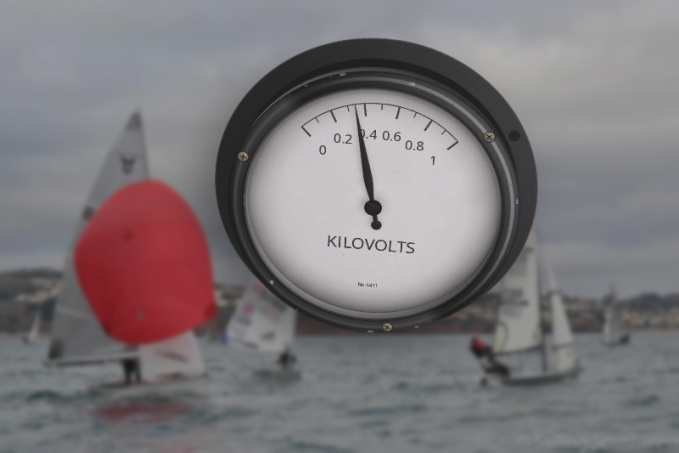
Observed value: 0.35 kV
